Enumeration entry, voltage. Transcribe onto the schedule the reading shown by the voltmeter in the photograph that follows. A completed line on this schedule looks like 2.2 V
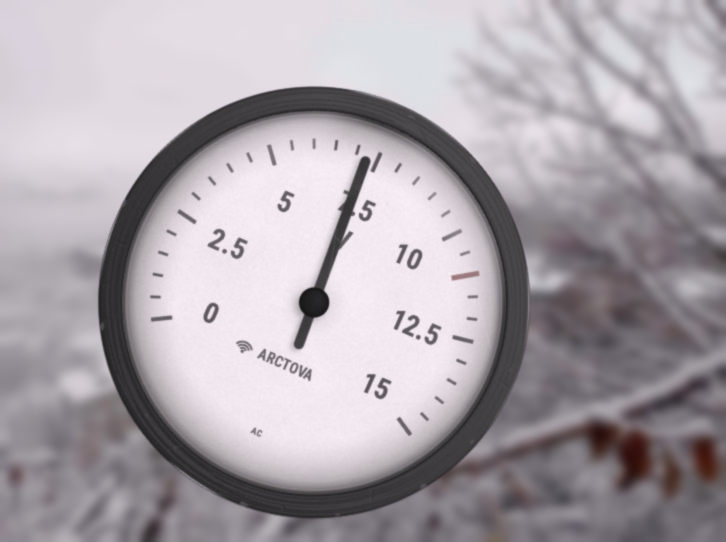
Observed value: 7.25 V
